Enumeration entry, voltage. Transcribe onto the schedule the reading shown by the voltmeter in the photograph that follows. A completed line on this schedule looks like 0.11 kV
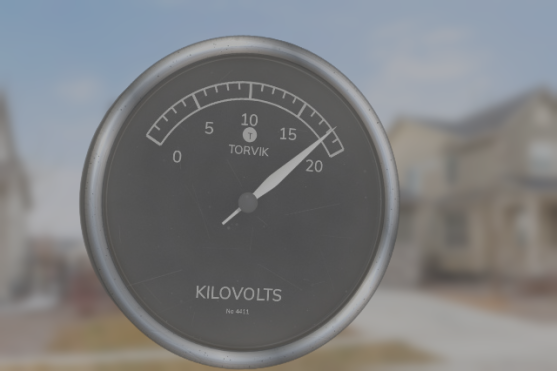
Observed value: 18 kV
